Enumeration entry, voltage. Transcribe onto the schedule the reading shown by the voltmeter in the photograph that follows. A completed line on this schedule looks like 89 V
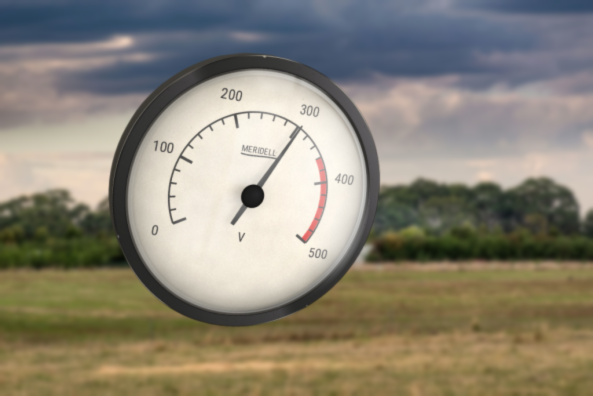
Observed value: 300 V
